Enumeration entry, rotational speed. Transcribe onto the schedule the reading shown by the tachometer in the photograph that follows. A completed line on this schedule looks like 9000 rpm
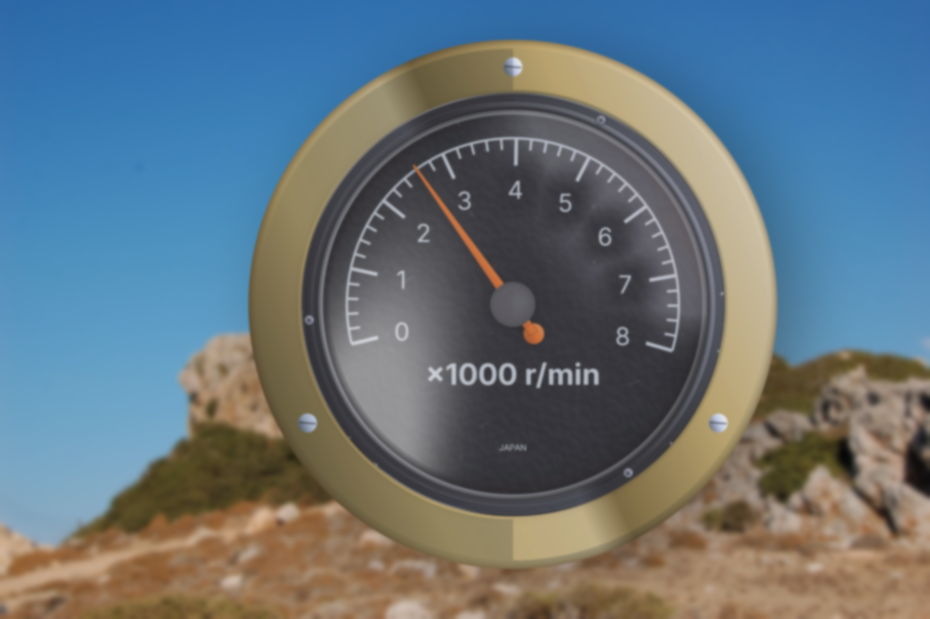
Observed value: 2600 rpm
